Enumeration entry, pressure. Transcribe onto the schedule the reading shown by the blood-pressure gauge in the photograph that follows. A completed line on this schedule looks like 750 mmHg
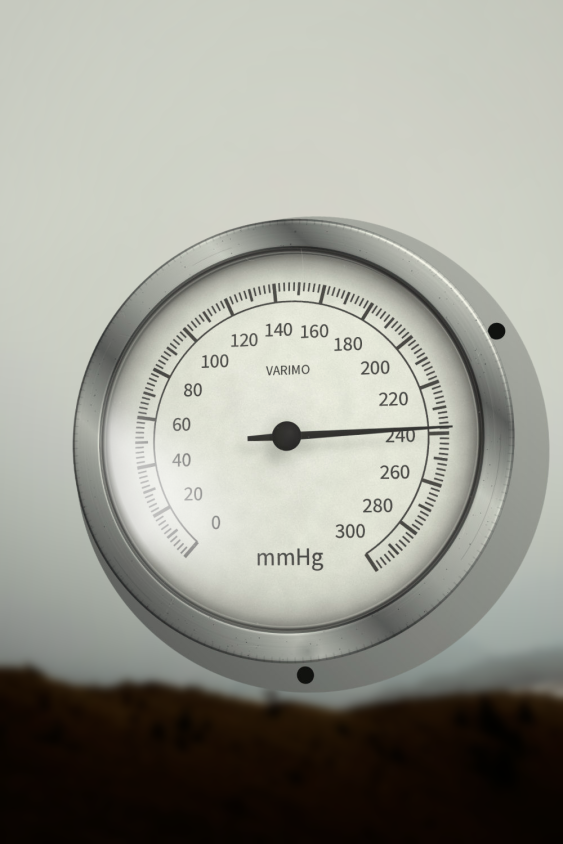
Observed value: 238 mmHg
